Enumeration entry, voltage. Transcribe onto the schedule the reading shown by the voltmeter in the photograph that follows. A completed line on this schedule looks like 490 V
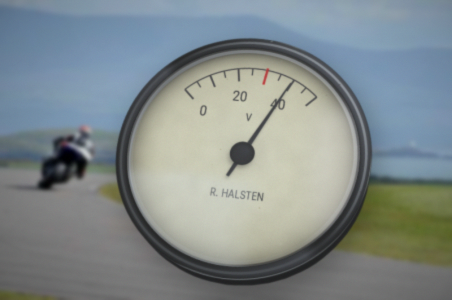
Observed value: 40 V
